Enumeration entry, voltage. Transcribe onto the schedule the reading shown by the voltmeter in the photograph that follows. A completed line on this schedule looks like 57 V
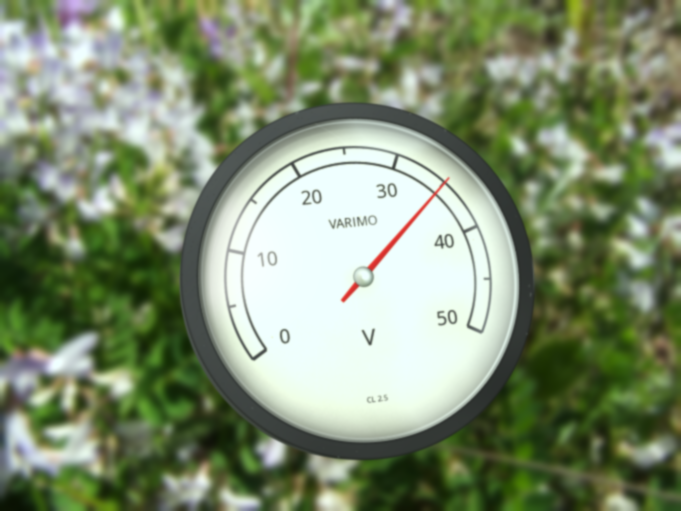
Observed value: 35 V
